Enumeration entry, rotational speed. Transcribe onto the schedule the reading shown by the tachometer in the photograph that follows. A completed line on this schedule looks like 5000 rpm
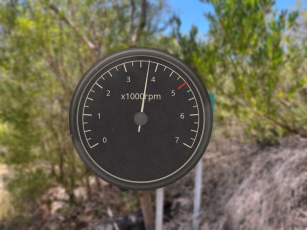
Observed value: 3750 rpm
